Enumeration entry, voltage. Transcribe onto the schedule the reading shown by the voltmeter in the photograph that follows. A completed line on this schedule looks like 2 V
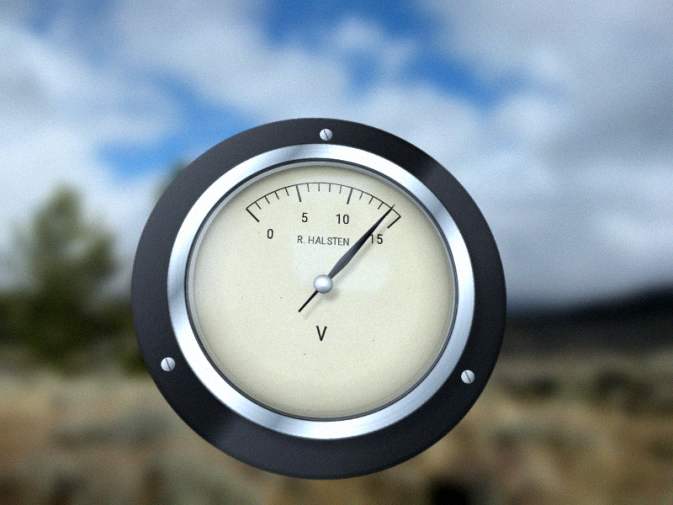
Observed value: 14 V
